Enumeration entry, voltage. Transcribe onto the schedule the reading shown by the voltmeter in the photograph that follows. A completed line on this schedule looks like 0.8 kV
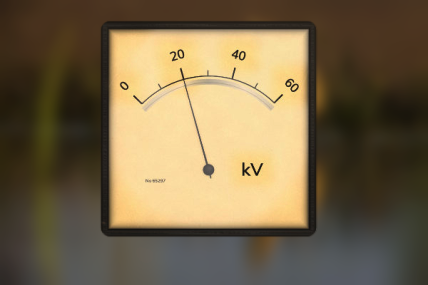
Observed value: 20 kV
